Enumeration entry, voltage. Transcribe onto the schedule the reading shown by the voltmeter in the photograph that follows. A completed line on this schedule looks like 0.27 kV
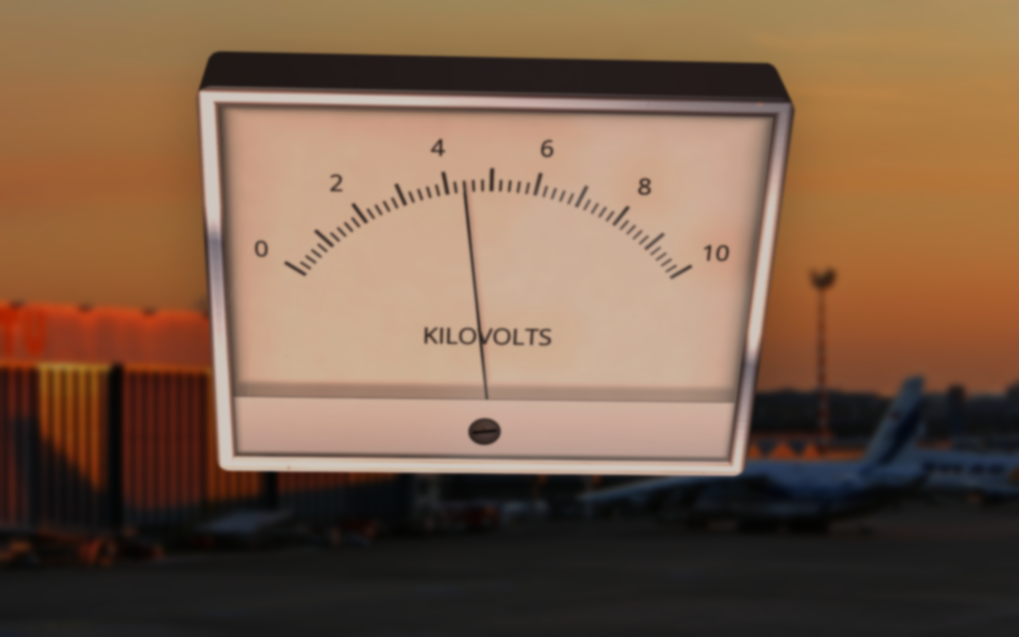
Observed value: 4.4 kV
